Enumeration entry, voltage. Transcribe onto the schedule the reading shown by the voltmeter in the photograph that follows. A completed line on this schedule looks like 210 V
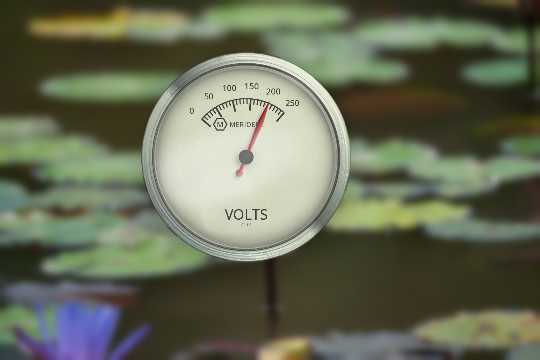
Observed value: 200 V
